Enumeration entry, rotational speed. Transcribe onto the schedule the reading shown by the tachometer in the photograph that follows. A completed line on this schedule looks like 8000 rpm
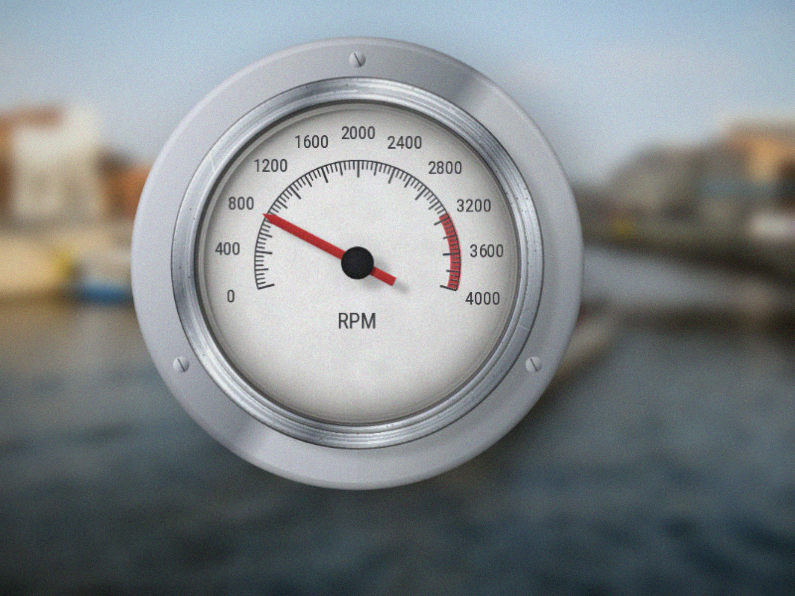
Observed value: 800 rpm
